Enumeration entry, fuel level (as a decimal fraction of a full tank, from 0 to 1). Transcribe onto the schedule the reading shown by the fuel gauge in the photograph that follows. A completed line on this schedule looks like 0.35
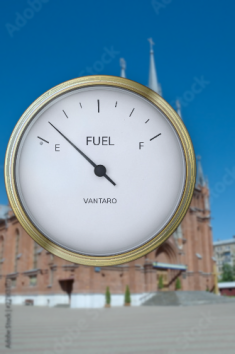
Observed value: 0.125
